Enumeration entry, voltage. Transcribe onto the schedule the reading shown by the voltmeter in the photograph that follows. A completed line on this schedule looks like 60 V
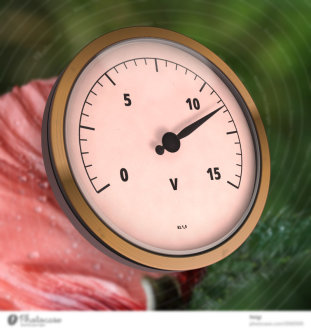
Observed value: 11.25 V
